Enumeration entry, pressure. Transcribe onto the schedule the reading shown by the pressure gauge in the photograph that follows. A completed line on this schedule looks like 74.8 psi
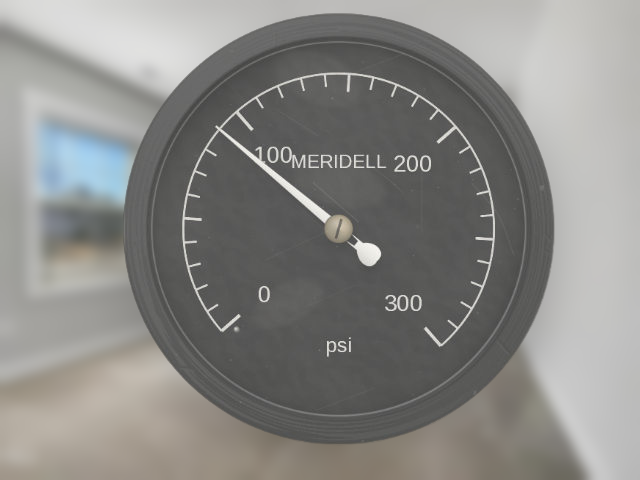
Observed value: 90 psi
